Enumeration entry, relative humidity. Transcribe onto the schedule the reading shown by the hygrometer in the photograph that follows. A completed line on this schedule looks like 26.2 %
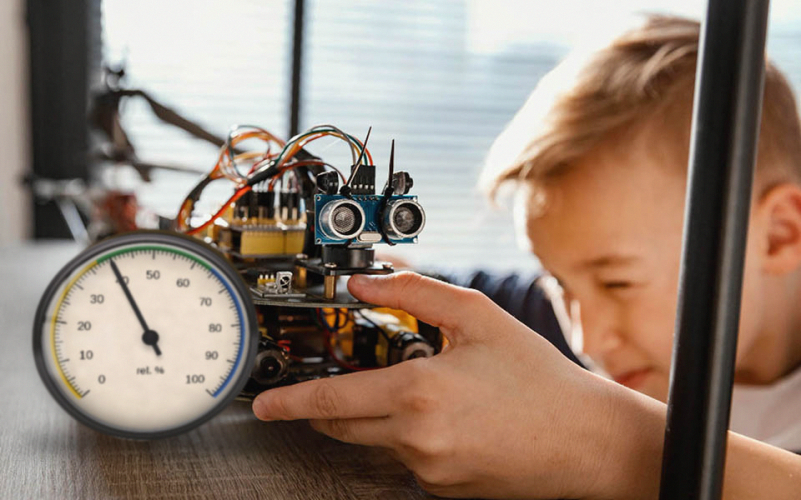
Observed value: 40 %
